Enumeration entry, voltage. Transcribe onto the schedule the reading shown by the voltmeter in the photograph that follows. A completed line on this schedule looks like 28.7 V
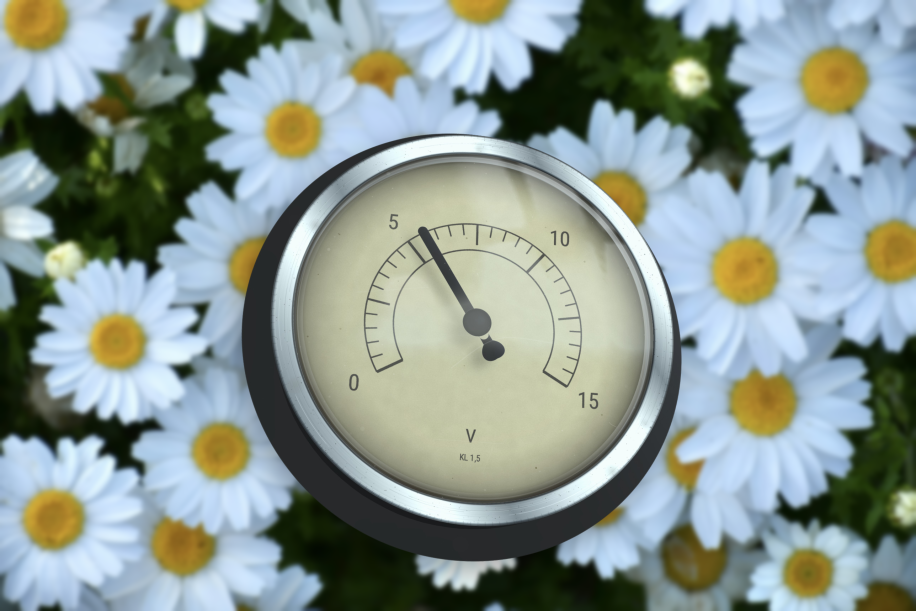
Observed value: 5.5 V
